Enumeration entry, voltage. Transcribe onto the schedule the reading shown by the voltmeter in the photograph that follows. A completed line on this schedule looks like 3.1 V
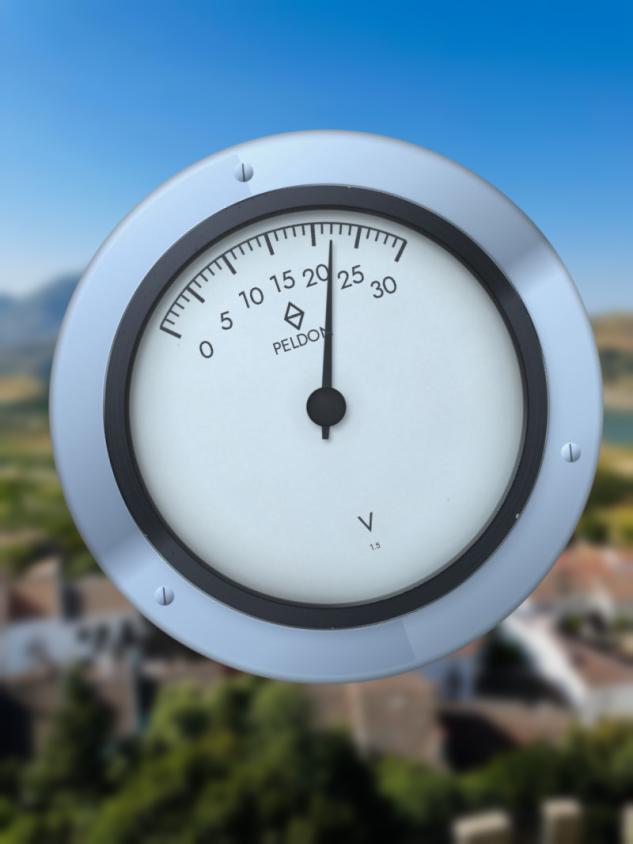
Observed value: 22 V
